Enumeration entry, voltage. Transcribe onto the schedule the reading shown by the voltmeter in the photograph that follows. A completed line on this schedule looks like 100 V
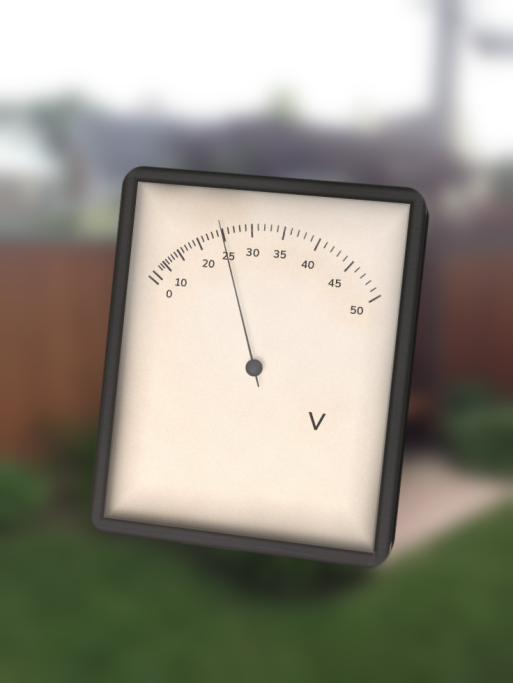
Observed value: 25 V
